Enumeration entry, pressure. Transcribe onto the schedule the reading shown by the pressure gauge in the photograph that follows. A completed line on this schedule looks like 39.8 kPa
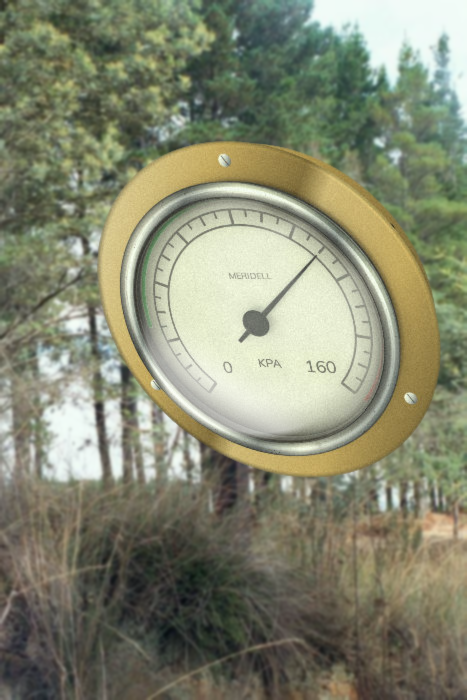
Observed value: 110 kPa
